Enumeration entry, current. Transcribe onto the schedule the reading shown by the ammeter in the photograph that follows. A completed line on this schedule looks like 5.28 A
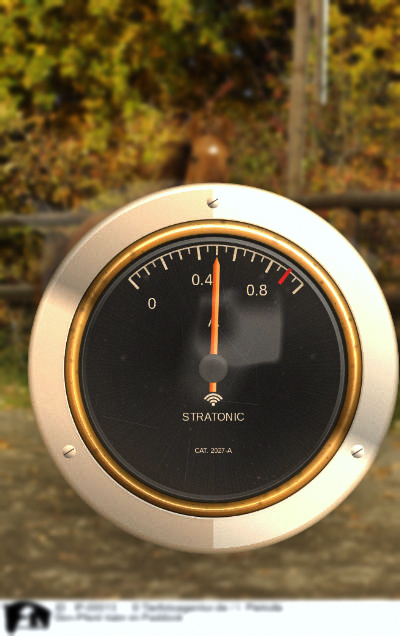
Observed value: 0.5 A
